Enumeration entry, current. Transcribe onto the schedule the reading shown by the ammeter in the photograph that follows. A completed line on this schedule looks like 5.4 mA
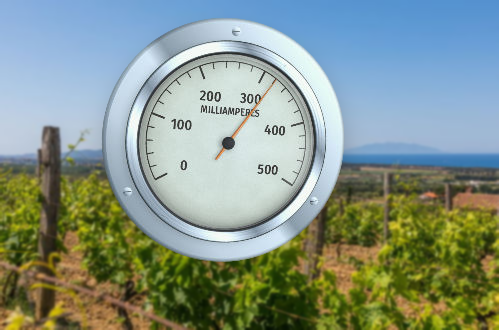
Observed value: 320 mA
